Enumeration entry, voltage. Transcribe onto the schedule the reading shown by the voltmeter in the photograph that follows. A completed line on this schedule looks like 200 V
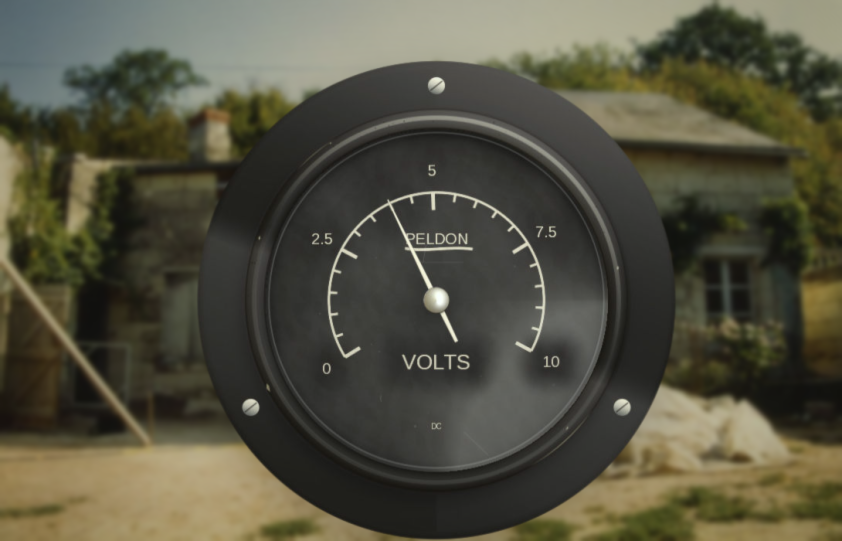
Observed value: 4 V
